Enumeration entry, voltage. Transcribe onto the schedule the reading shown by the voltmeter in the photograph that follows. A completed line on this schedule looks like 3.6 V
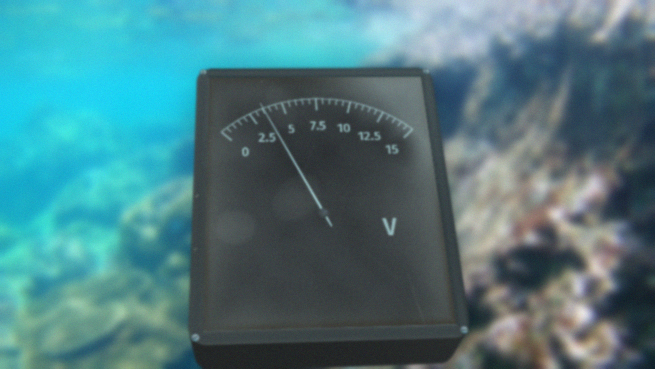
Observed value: 3.5 V
